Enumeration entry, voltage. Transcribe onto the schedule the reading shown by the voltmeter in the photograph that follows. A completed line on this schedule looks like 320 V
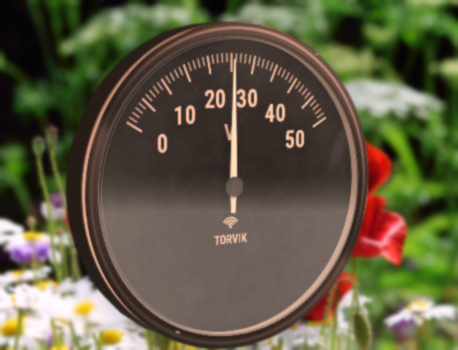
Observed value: 25 V
